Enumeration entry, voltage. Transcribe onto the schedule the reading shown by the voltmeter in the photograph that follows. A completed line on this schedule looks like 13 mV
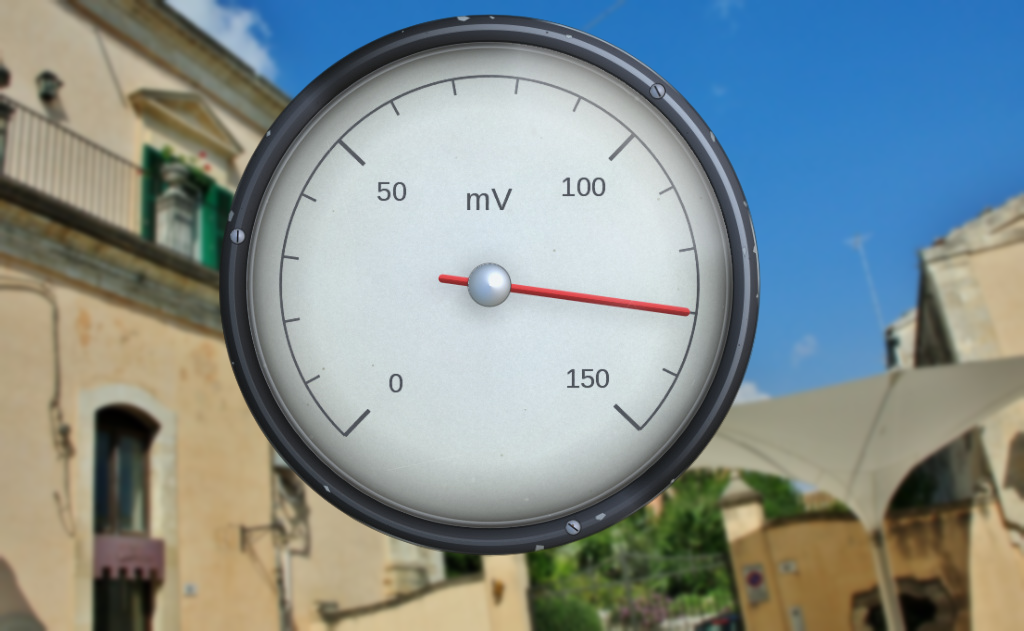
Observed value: 130 mV
